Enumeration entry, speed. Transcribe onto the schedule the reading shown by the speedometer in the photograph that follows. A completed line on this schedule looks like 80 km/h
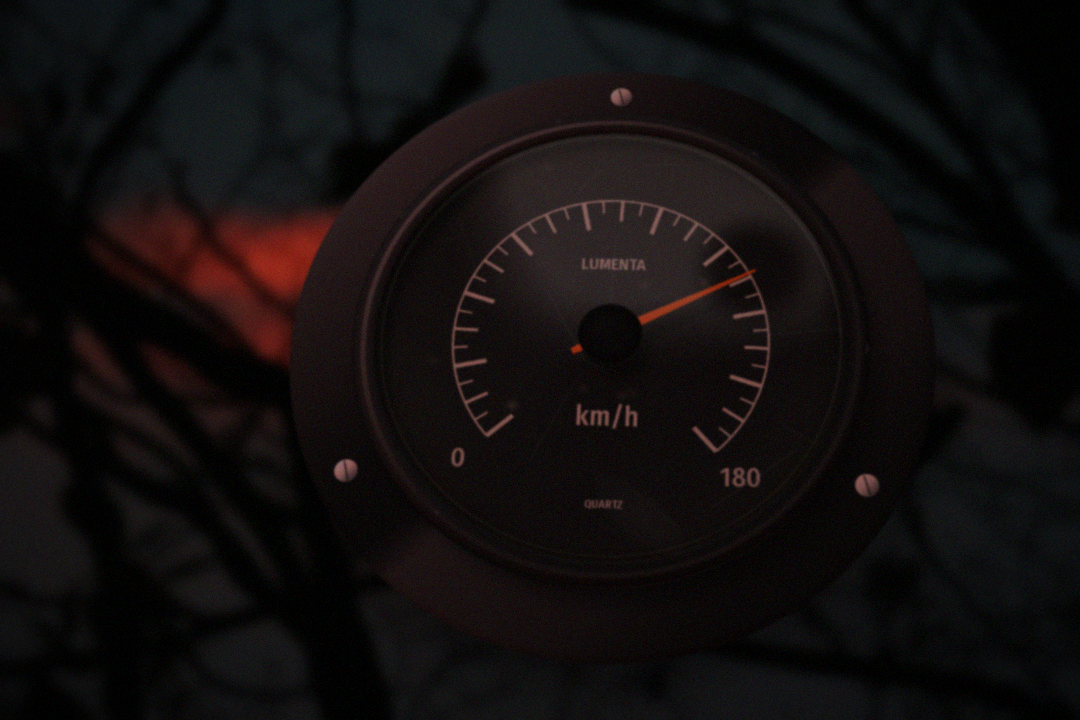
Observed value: 130 km/h
